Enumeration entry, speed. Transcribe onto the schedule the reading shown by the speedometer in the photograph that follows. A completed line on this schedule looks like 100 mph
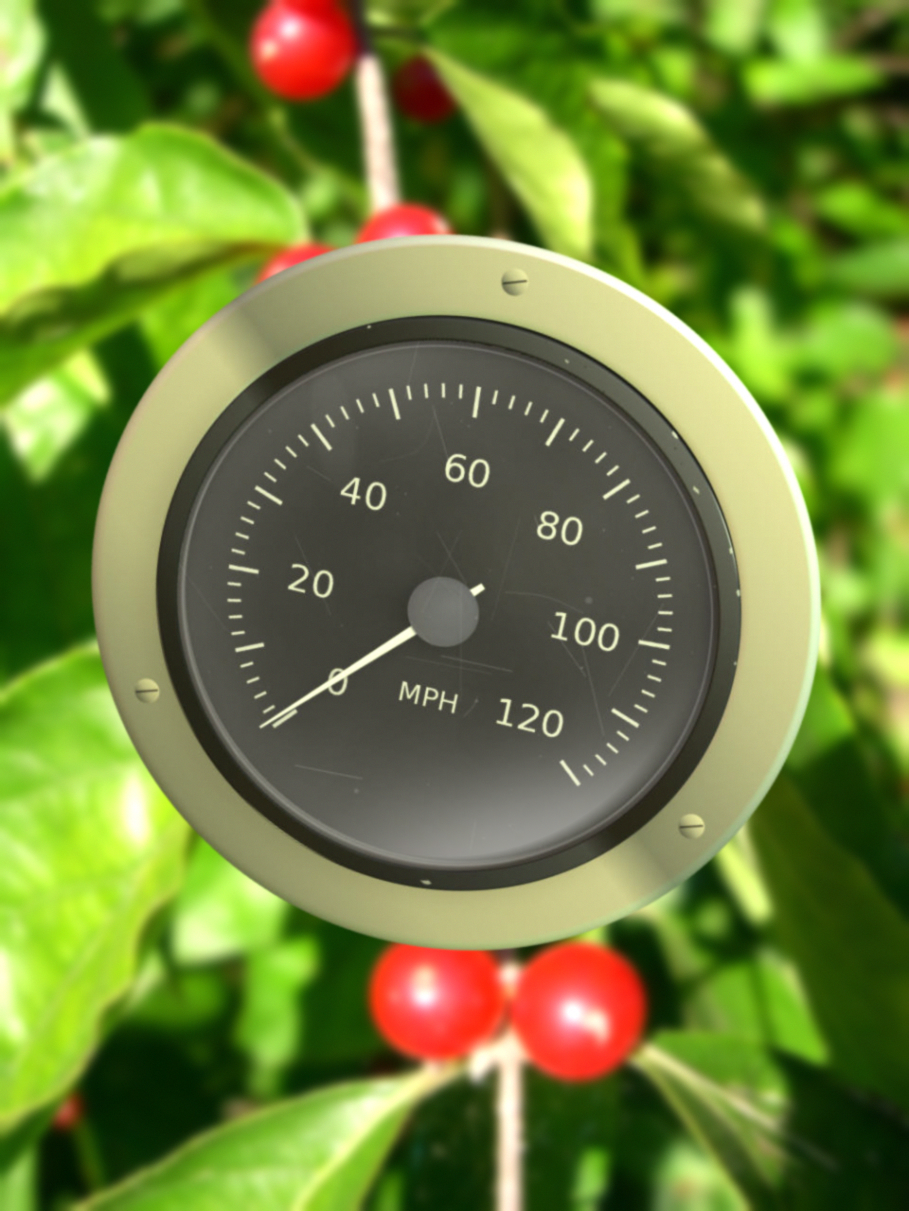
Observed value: 1 mph
